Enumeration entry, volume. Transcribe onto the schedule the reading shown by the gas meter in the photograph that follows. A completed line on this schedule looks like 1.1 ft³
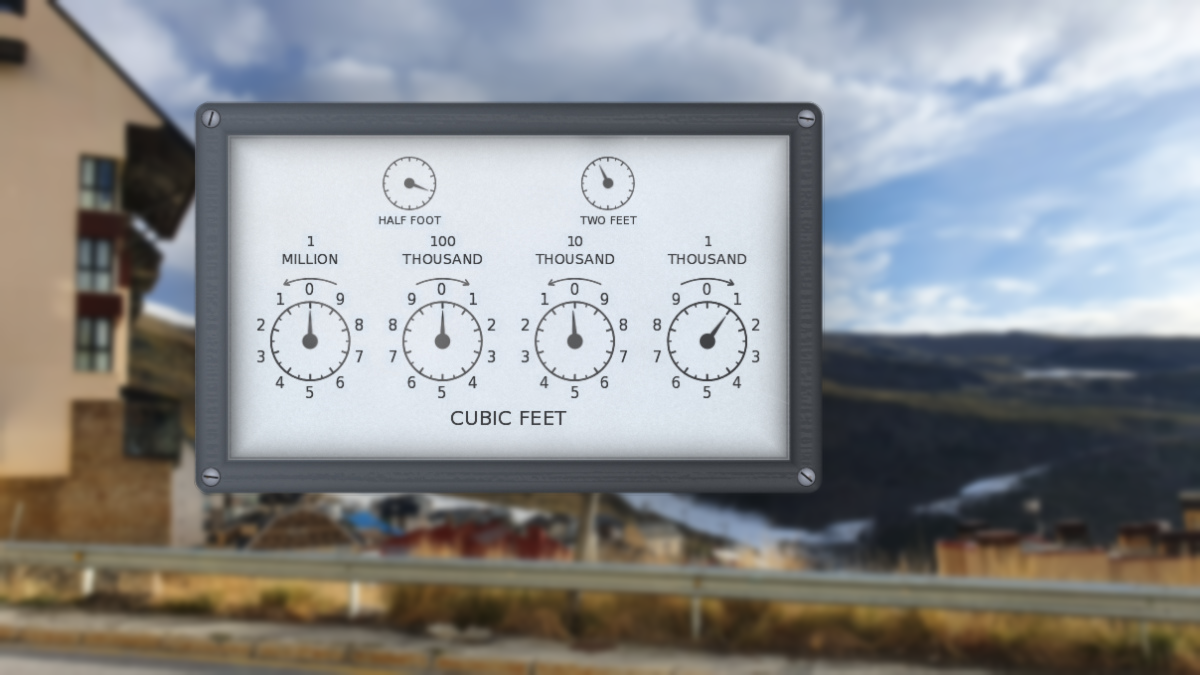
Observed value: 100 ft³
